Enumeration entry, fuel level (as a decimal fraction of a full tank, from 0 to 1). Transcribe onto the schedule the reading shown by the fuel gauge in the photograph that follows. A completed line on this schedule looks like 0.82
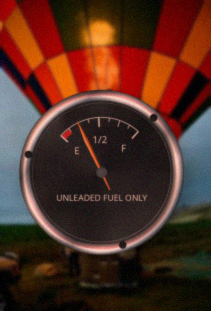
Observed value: 0.25
